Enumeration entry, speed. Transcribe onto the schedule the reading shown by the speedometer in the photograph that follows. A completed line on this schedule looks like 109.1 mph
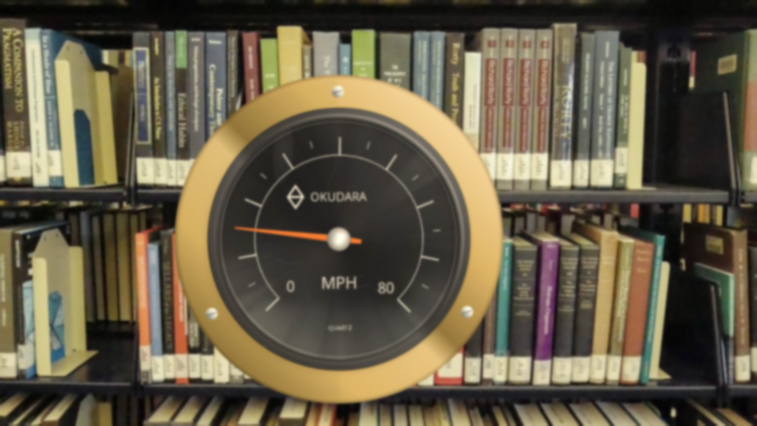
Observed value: 15 mph
